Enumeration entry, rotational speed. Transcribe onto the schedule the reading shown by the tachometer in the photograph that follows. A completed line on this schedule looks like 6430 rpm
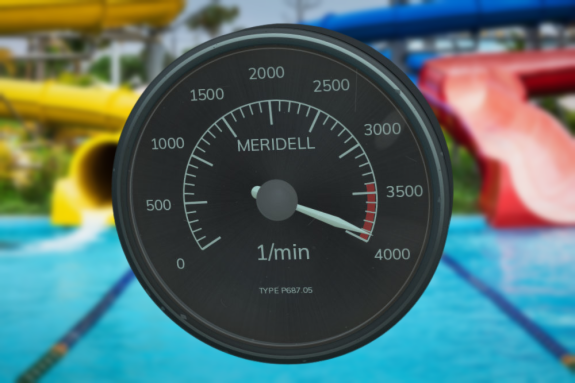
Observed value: 3900 rpm
